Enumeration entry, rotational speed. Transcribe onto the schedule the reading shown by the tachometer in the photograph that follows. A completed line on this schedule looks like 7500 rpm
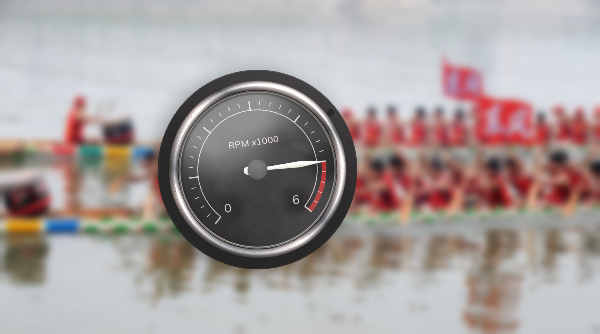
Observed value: 5000 rpm
